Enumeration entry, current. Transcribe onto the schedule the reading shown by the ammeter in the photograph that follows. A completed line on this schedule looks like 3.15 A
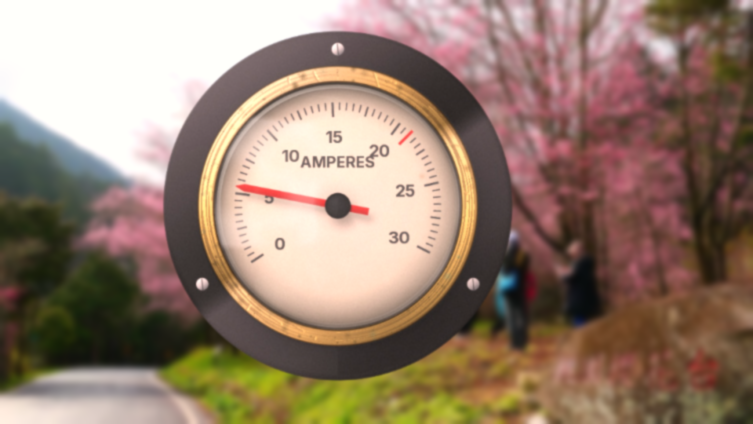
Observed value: 5.5 A
